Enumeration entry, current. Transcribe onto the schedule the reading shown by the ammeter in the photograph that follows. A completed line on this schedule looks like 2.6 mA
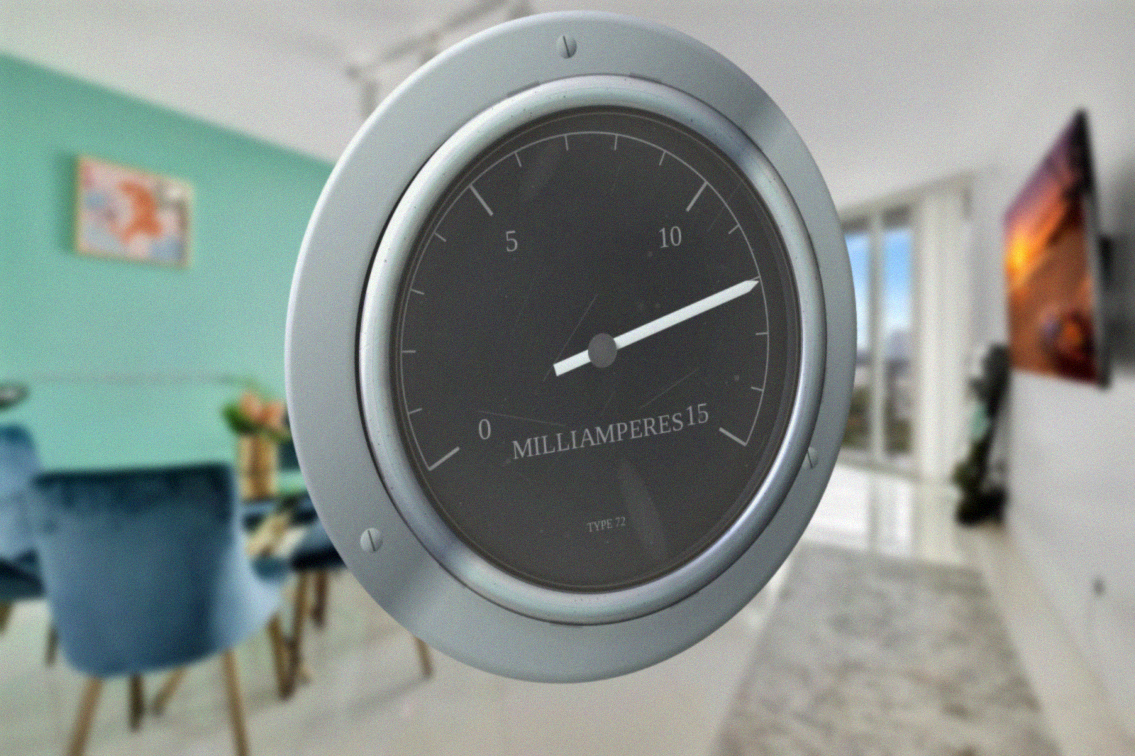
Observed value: 12 mA
